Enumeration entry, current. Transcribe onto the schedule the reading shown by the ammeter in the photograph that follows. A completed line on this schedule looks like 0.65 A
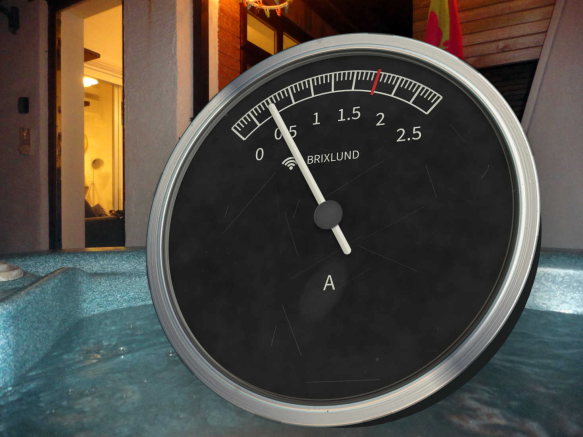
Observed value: 0.5 A
